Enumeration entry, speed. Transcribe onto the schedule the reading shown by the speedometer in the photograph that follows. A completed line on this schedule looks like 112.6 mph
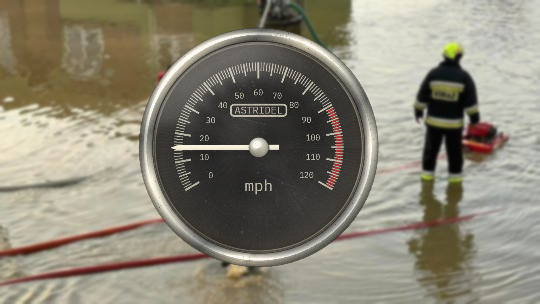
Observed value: 15 mph
